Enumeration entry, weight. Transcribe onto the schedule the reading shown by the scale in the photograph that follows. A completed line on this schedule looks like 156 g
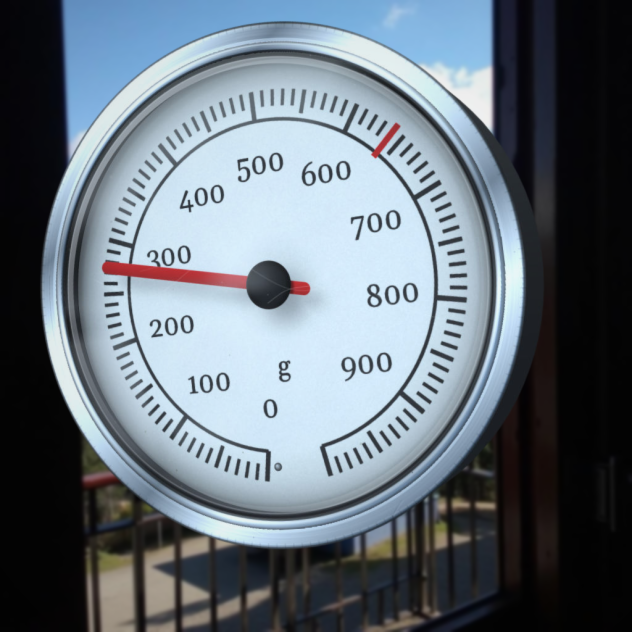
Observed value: 275 g
